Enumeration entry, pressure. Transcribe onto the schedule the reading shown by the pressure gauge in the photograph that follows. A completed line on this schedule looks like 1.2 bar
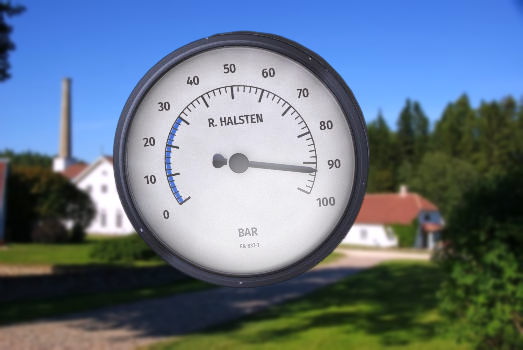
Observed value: 92 bar
